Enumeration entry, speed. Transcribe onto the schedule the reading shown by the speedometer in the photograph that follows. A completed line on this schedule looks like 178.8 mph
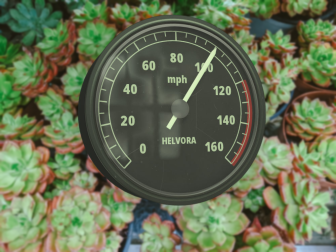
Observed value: 100 mph
